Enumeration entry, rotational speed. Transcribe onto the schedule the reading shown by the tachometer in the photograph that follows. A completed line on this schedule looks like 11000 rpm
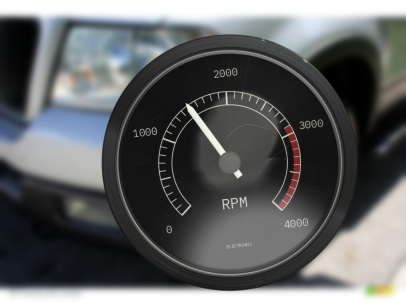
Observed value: 1500 rpm
